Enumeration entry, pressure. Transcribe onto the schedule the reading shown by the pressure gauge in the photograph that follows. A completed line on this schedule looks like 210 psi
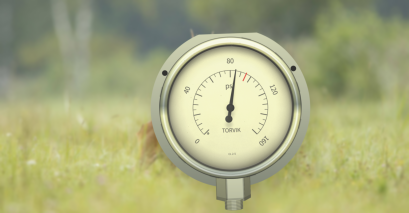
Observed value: 85 psi
